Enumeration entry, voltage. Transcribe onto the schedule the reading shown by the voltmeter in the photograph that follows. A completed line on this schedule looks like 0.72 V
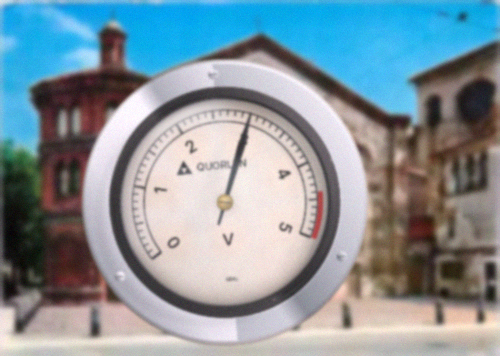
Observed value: 3 V
